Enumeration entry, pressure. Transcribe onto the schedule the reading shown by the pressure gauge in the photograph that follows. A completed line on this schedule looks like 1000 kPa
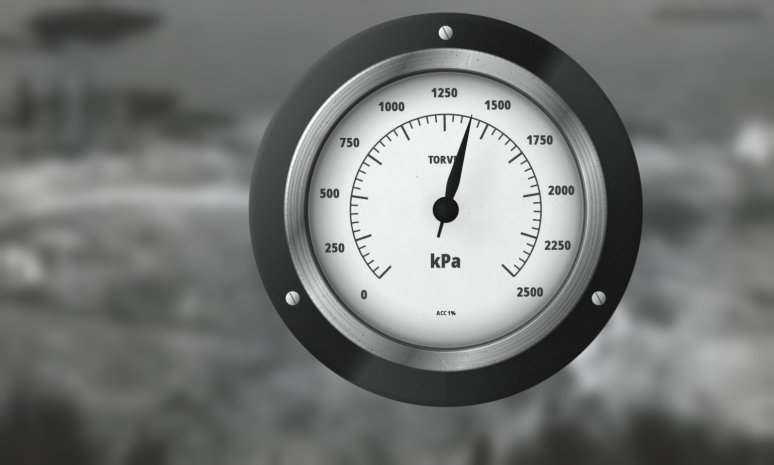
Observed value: 1400 kPa
